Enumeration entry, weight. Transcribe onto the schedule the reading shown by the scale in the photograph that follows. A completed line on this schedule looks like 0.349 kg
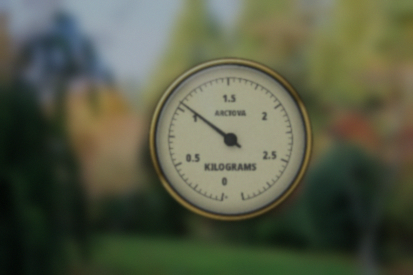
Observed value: 1.05 kg
